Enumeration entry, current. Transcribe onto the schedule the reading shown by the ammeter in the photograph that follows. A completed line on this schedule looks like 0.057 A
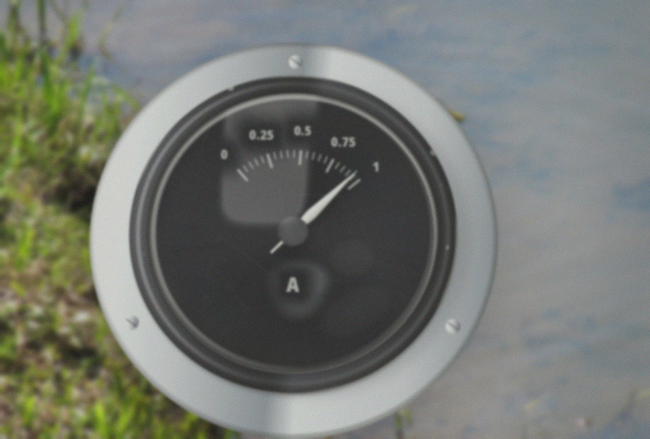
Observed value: 0.95 A
